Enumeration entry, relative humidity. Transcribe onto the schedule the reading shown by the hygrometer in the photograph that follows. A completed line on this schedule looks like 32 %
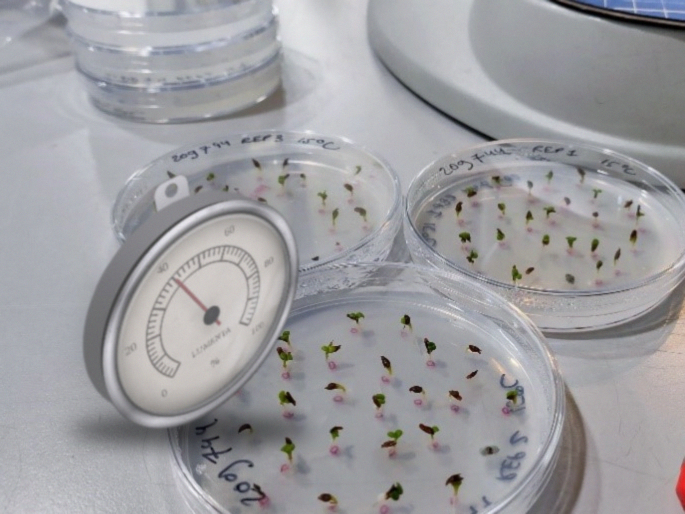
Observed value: 40 %
